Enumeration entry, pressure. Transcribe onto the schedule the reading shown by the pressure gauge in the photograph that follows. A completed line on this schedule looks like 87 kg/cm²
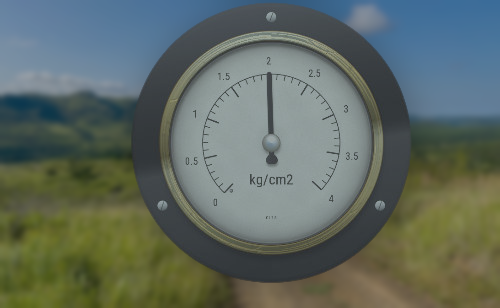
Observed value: 2 kg/cm²
